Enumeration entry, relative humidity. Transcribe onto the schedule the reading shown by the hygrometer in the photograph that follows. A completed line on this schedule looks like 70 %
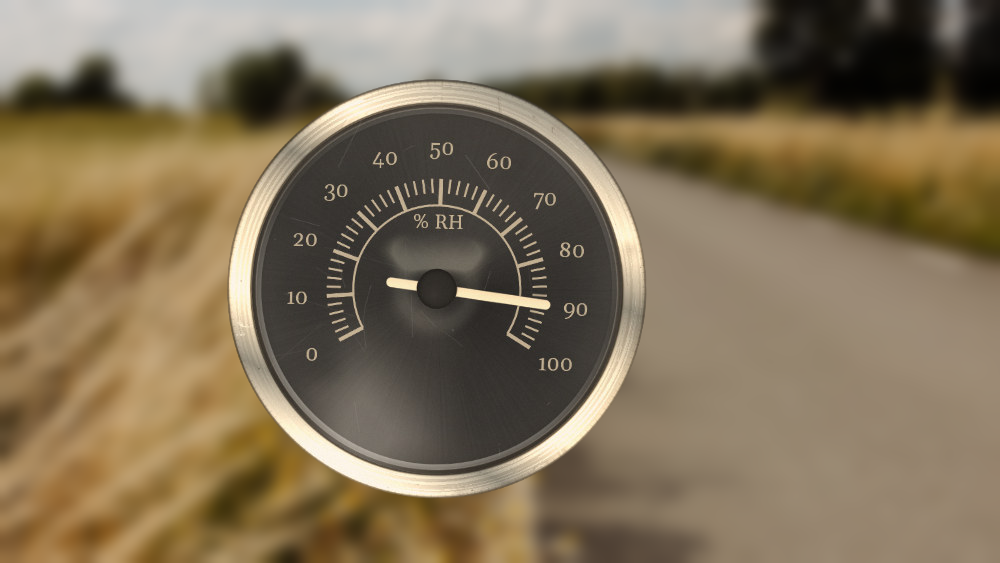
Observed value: 90 %
